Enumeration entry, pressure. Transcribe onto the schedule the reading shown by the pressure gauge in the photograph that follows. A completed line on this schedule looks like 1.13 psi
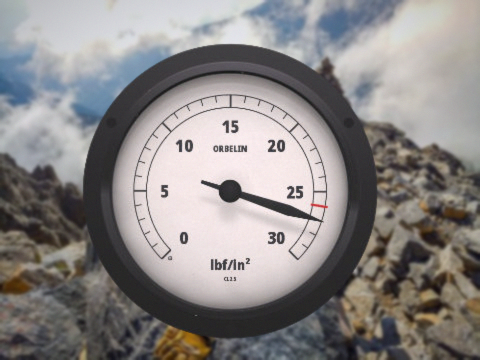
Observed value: 27 psi
